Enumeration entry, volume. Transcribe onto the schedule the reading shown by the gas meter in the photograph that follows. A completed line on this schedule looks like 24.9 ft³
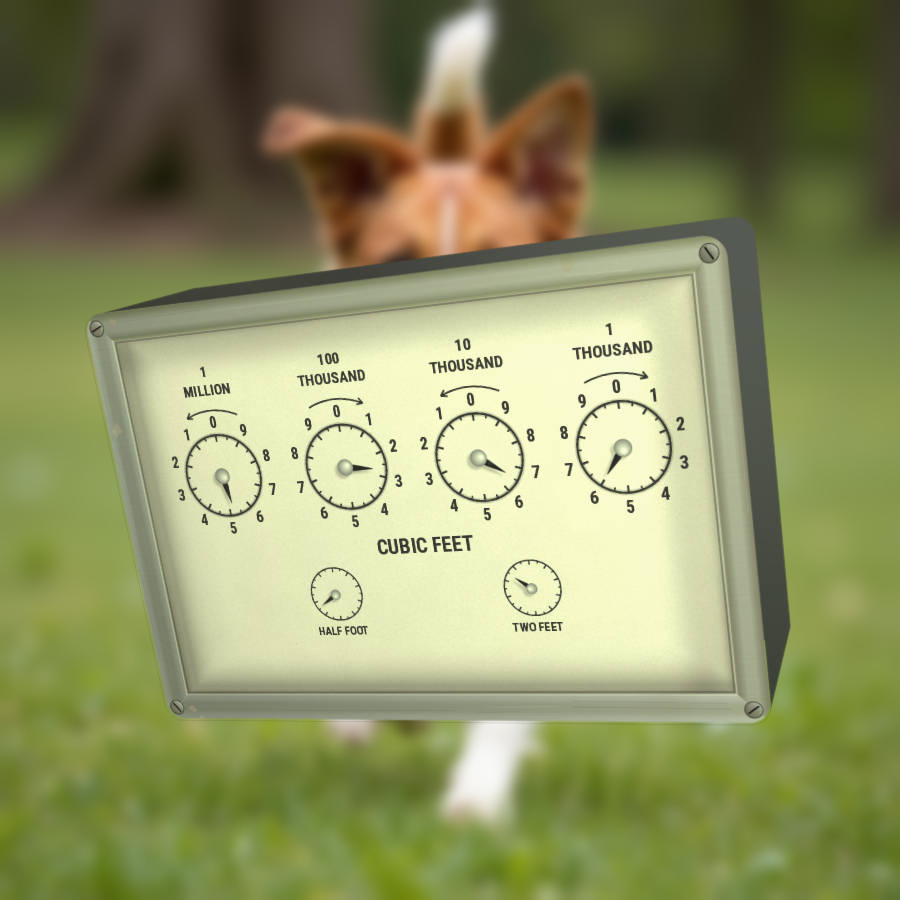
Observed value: 526600 ft³
